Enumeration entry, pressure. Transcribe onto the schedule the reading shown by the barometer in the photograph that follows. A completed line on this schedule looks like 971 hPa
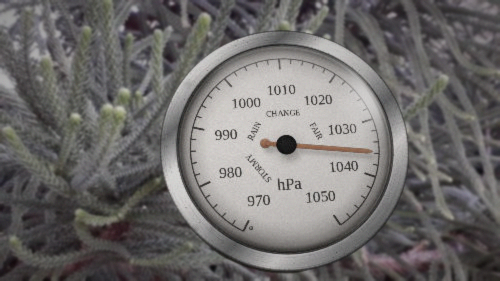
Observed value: 1036 hPa
